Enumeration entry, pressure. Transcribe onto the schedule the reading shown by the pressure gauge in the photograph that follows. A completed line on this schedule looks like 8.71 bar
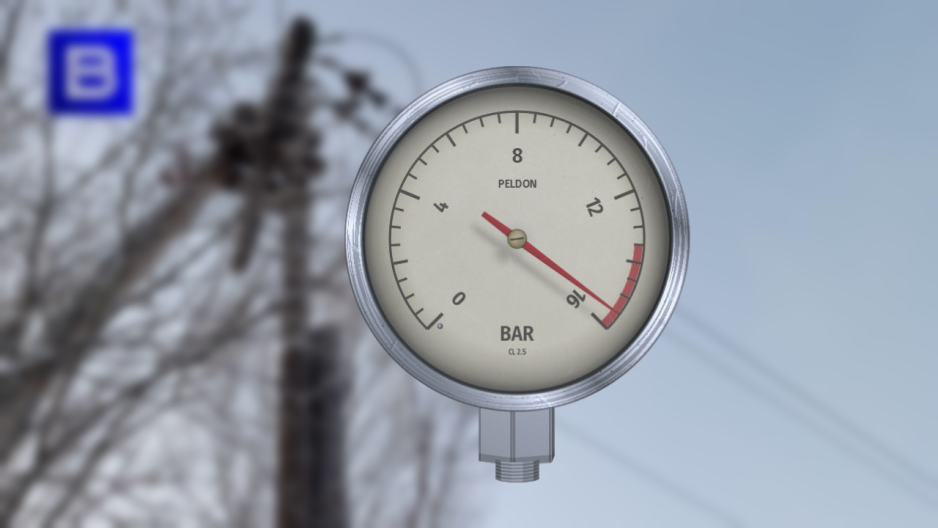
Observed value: 15.5 bar
